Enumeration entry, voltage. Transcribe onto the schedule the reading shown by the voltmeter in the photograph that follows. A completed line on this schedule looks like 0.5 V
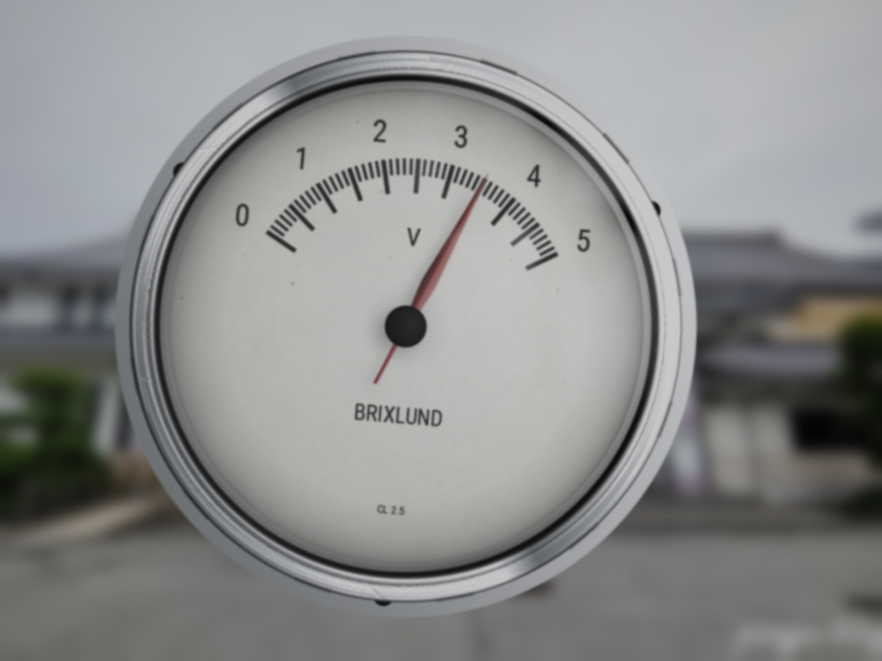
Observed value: 3.5 V
